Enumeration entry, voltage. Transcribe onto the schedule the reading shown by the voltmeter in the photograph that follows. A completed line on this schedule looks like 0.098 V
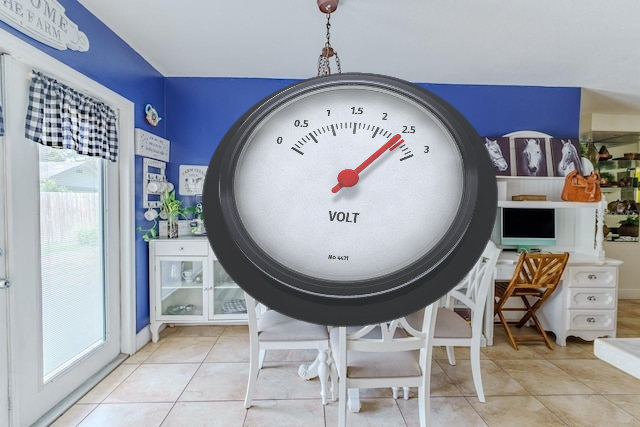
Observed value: 2.5 V
